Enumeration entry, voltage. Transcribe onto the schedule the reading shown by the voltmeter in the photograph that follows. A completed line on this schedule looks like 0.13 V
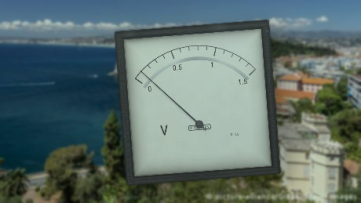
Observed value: 0.1 V
